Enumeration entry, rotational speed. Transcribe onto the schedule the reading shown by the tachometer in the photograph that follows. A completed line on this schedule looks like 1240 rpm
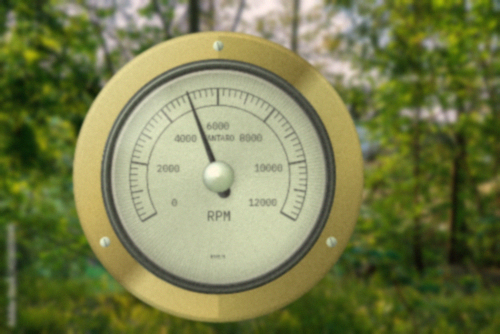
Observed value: 5000 rpm
